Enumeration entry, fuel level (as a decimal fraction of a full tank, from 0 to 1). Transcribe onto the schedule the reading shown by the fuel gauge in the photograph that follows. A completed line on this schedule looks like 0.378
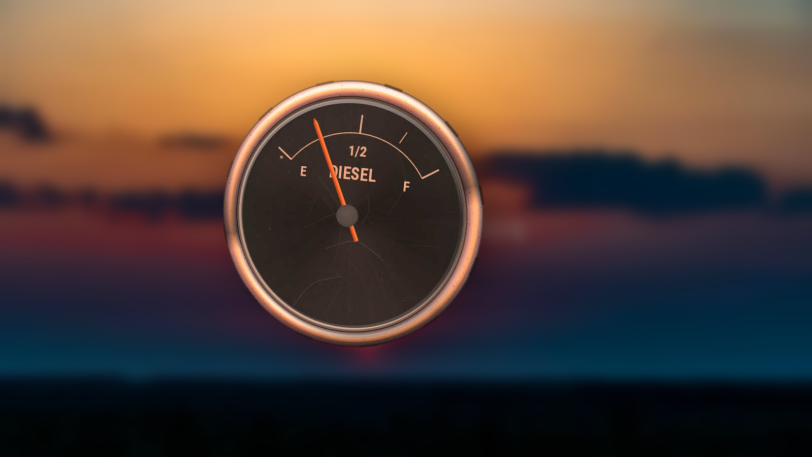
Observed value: 0.25
